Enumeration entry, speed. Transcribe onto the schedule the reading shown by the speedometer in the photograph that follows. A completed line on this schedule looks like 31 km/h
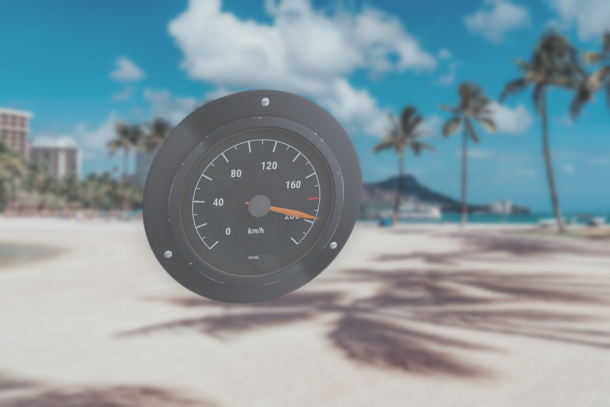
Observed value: 195 km/h
